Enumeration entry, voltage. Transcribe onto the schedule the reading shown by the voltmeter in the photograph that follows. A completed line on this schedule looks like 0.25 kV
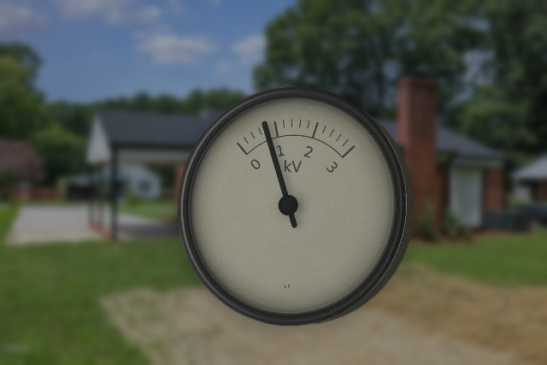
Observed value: 0.8 kV
